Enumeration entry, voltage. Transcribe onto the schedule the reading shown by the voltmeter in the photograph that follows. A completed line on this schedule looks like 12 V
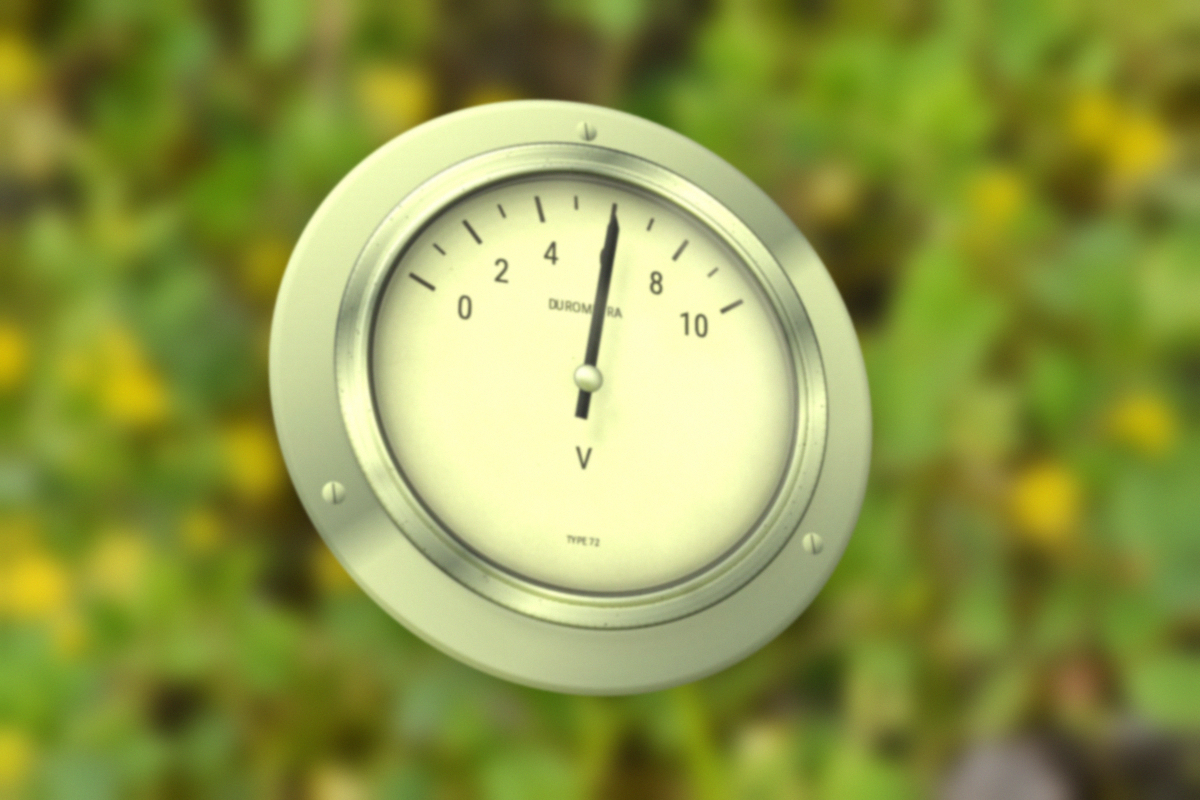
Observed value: 6 V
